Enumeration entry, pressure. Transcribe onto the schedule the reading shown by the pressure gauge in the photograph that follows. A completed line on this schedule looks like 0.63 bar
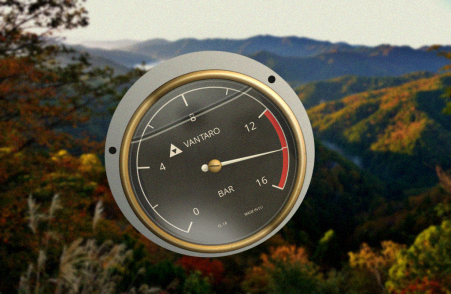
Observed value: 14 bar
